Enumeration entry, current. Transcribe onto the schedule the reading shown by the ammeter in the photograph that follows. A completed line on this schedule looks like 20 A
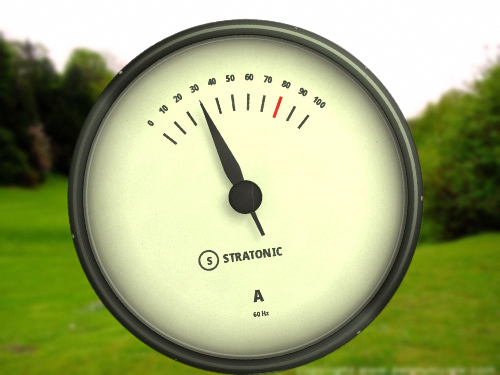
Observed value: 30 A
